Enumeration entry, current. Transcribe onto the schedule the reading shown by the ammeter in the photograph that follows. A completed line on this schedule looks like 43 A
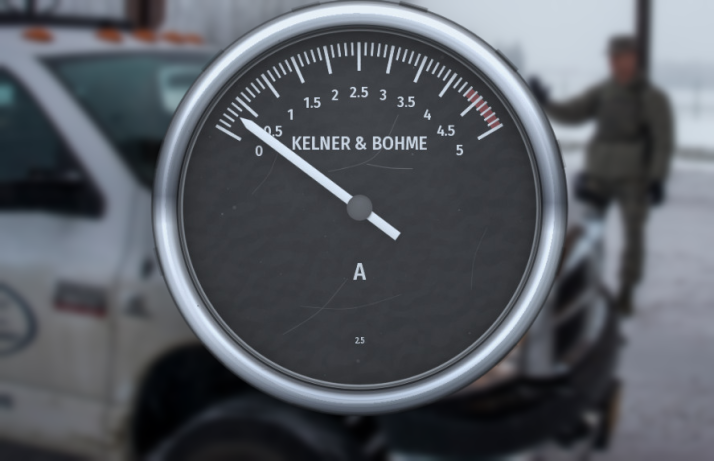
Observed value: 0.3 A
